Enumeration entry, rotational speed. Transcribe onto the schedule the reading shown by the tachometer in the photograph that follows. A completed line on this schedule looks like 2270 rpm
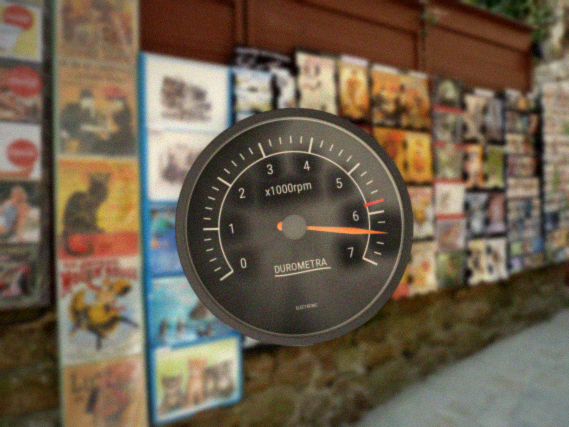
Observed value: 6400 rpm
